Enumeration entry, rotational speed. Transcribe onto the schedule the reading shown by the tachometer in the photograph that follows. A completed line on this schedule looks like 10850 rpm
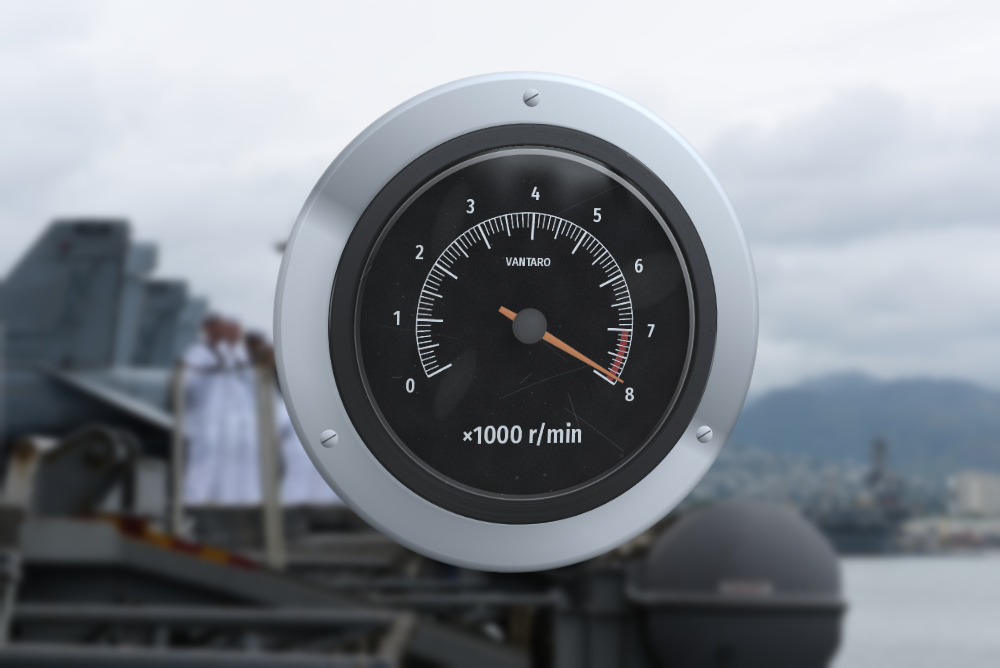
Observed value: 7900 rpm
